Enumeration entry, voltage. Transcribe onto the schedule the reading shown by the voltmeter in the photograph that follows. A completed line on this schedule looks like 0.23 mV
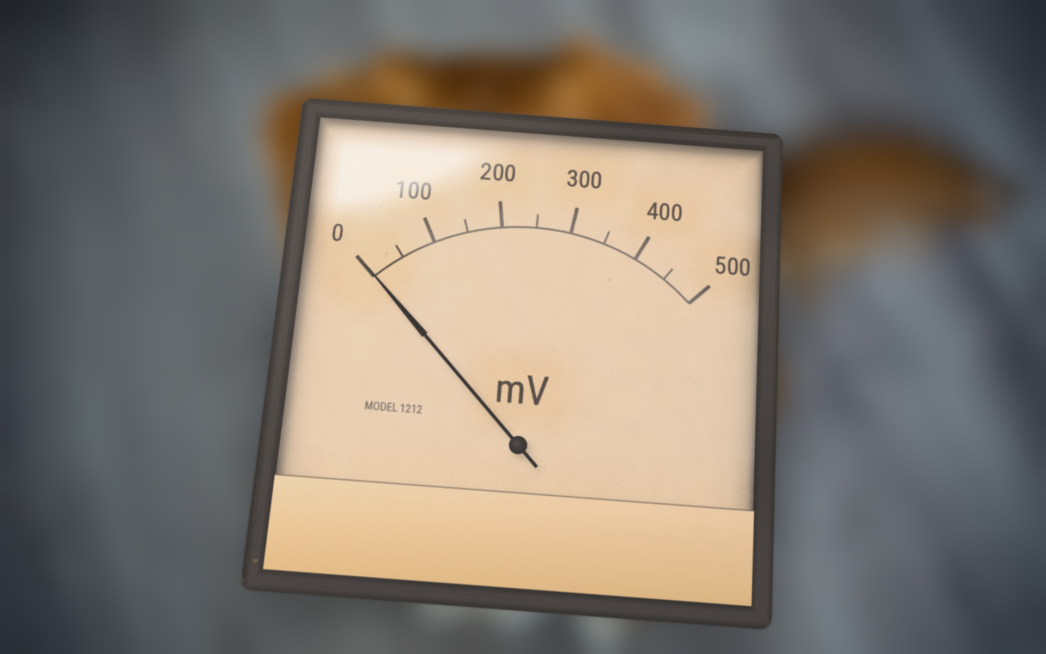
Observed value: 0 mV
